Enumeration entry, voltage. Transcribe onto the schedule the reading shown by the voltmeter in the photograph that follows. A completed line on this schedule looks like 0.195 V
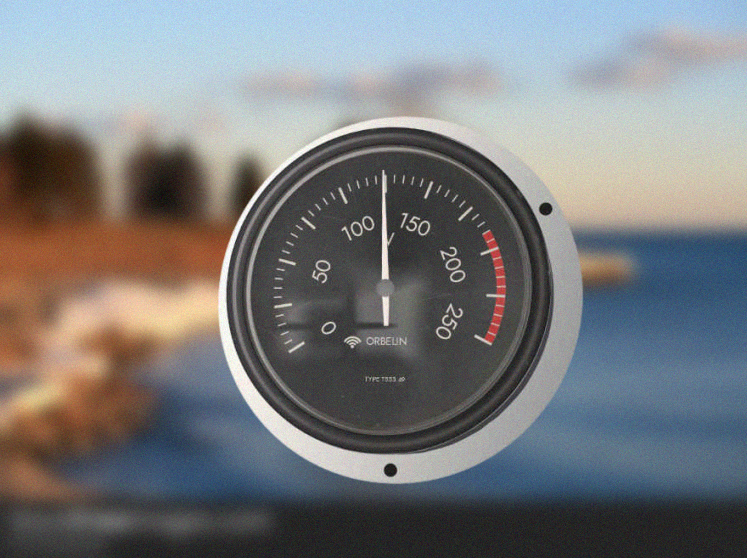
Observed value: 125 V
